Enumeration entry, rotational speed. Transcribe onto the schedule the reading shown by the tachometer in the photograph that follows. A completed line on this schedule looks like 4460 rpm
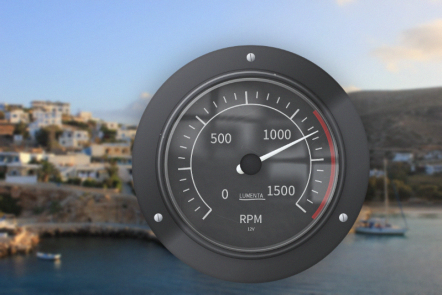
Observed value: 1125 rpm
